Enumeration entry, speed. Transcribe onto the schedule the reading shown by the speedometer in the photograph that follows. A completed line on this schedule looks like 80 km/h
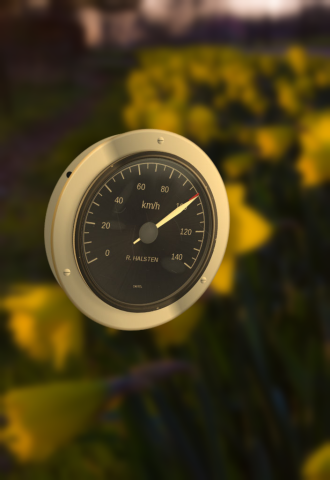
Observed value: 100 km/h
